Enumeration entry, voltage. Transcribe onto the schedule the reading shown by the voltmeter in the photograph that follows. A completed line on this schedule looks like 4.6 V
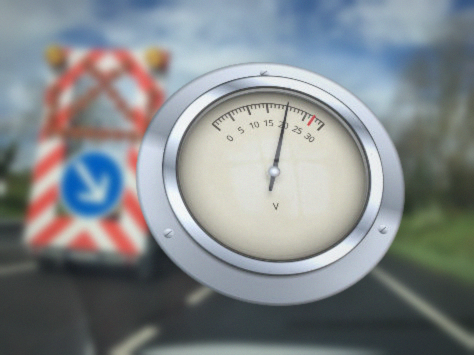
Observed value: 20 V
